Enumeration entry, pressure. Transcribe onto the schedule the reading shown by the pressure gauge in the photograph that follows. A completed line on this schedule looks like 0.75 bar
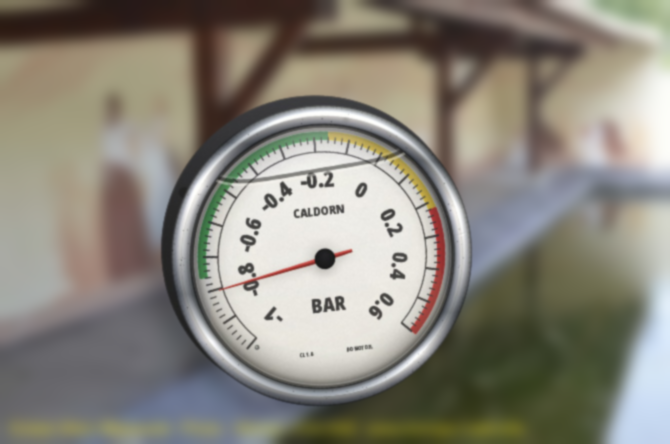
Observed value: -0.8 bar
